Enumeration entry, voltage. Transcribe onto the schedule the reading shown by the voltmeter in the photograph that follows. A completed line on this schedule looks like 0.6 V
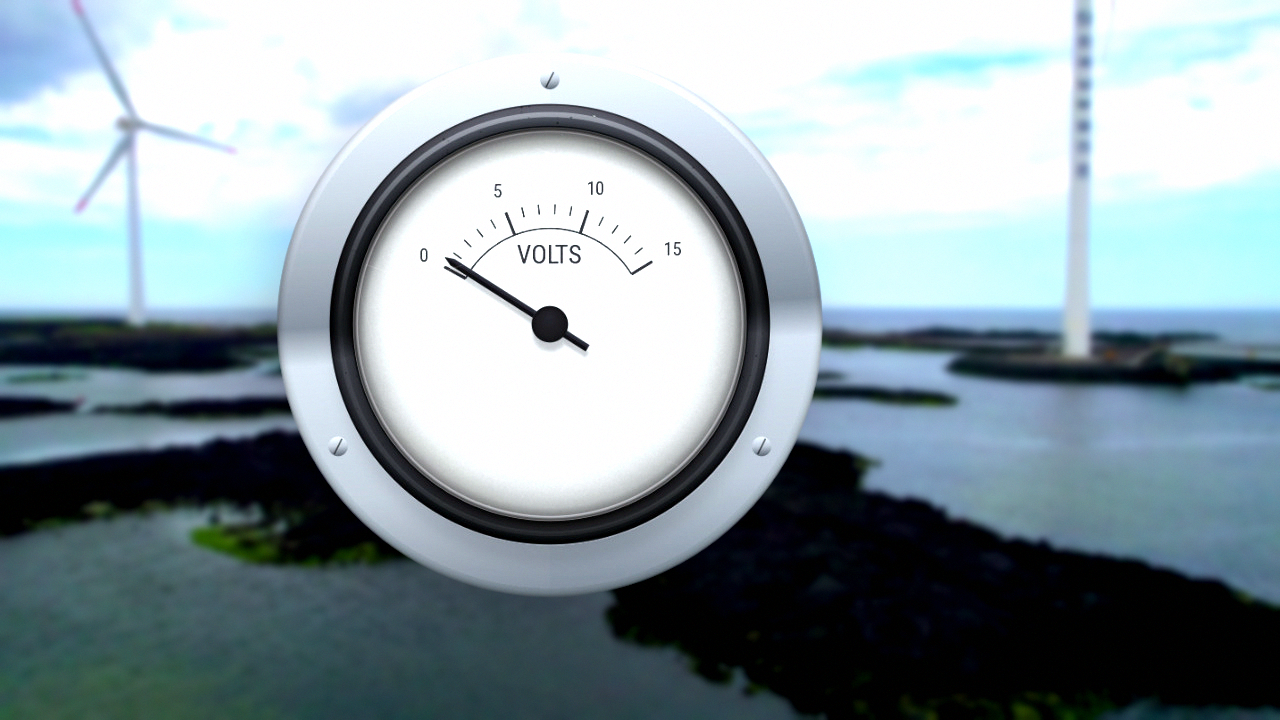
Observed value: 0.5 V
